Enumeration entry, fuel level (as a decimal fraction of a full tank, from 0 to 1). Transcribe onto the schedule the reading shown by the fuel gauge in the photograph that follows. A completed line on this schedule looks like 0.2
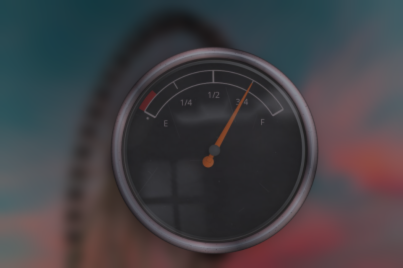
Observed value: 0.75
